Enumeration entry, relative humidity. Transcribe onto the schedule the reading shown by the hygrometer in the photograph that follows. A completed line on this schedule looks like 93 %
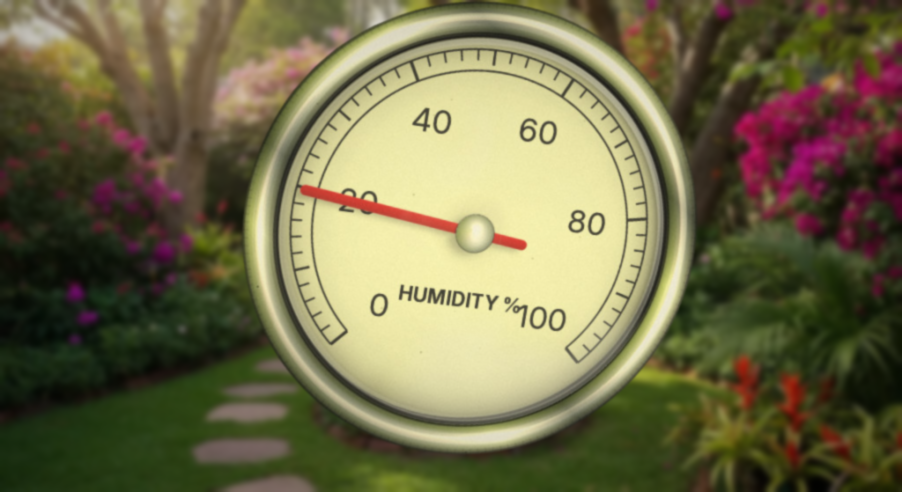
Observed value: 20 %
